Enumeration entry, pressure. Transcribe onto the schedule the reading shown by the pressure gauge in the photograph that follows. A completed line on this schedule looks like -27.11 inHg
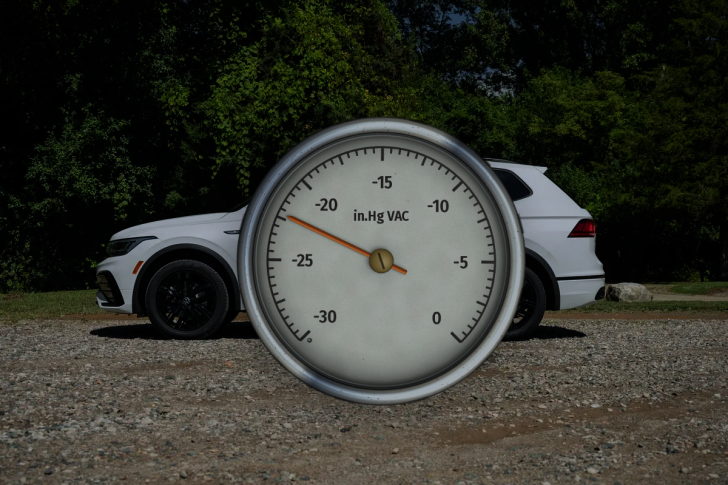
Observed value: -22.25 inHg
